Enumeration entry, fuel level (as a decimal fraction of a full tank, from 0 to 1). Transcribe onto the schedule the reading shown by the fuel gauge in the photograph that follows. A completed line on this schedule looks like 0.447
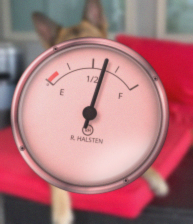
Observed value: 0.625
